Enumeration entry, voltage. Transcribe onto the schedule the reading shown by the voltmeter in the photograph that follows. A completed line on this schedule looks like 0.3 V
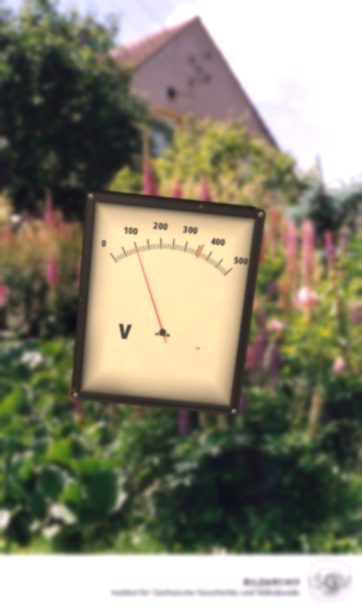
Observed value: 100 V
